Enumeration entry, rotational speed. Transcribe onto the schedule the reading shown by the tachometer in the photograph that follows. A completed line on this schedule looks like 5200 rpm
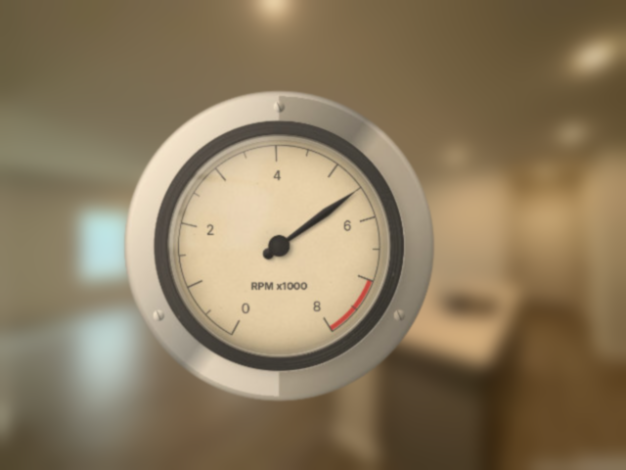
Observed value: 5500 rpm
